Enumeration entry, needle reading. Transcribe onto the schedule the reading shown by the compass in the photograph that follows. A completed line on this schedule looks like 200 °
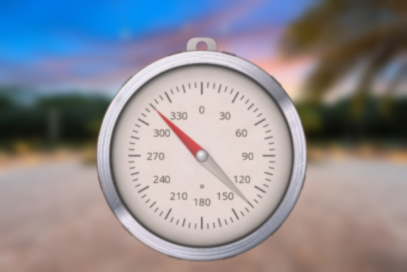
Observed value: 315 °
